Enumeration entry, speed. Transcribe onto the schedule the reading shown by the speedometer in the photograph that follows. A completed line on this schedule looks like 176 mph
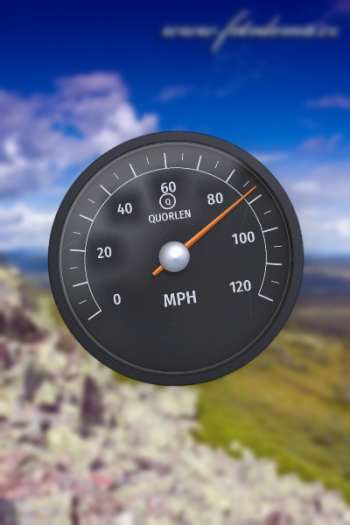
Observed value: 87.5 mph
